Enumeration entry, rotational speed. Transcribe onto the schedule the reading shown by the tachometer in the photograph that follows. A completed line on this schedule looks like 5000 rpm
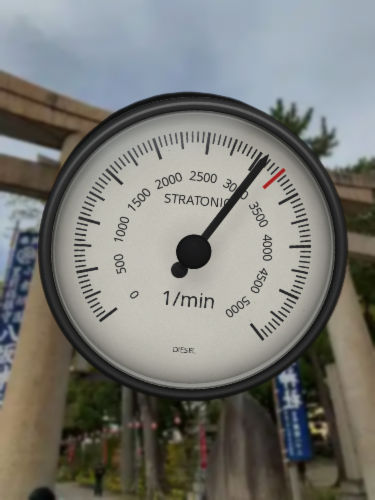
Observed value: 3050 rpm
